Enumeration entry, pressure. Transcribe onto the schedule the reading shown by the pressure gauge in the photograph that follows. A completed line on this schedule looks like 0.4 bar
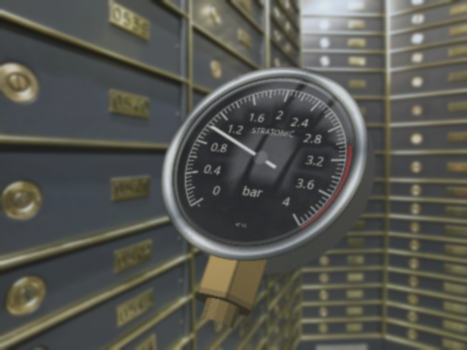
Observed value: 1 bar
